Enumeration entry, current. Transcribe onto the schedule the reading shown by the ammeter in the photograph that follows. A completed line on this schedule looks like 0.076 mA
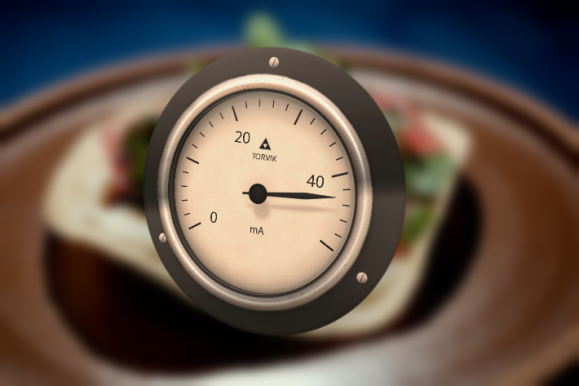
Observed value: 43 mA
